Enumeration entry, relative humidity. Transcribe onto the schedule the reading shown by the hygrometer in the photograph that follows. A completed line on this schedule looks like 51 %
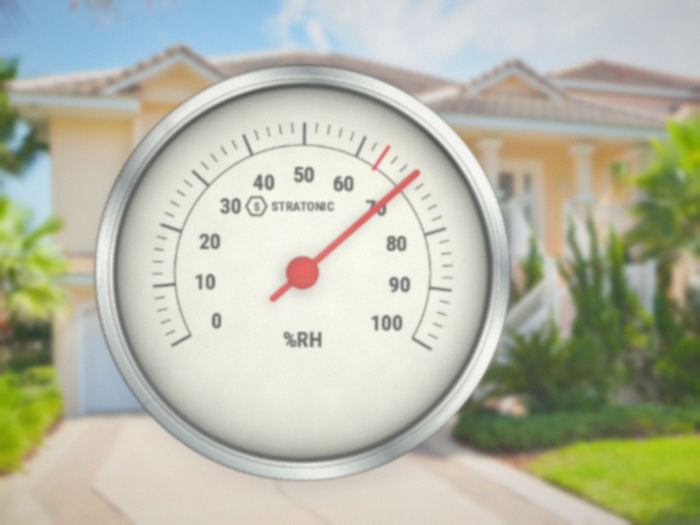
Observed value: 70 %
